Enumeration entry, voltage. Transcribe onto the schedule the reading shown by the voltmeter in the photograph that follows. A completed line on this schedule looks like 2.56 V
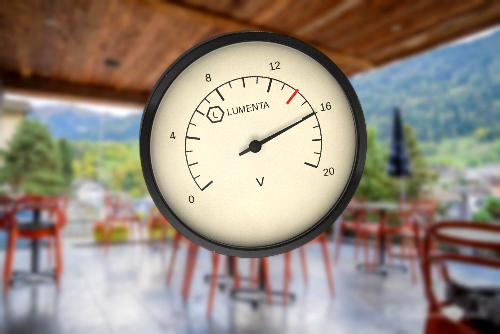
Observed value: 16 V
